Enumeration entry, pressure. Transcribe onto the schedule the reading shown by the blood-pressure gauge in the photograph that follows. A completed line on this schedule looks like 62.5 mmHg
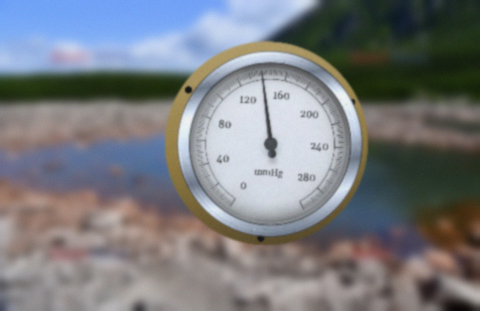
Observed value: 140 mmHg
